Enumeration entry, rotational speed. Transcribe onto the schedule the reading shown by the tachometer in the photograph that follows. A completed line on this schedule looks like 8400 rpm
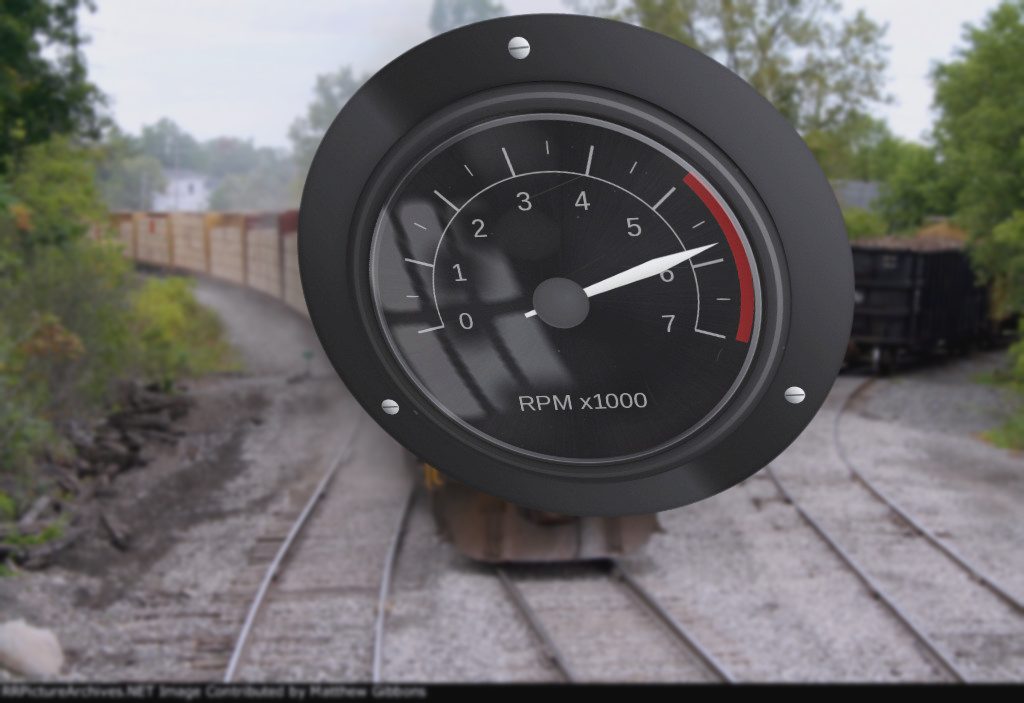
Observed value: 5750 rpm
